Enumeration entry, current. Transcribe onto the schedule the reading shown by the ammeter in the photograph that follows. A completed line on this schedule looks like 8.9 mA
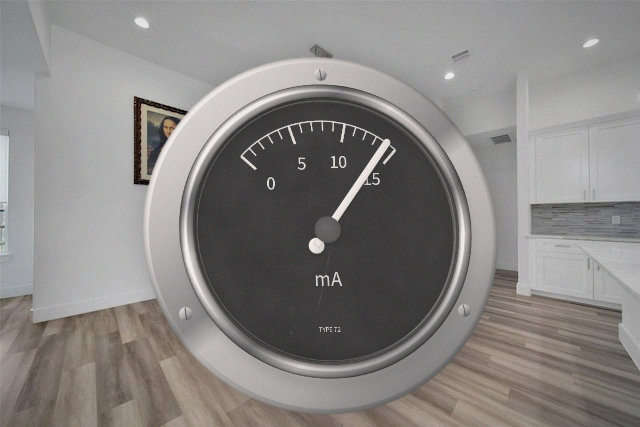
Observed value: 14 mA
